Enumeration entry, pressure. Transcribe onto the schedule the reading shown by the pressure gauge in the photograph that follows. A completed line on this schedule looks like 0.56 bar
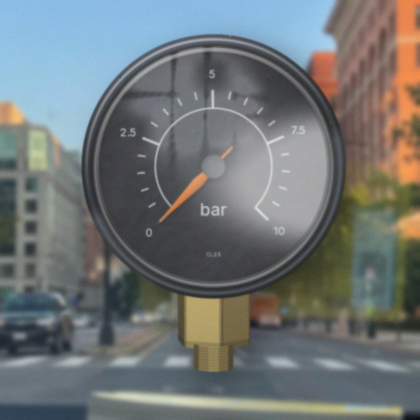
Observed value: 0 bar
